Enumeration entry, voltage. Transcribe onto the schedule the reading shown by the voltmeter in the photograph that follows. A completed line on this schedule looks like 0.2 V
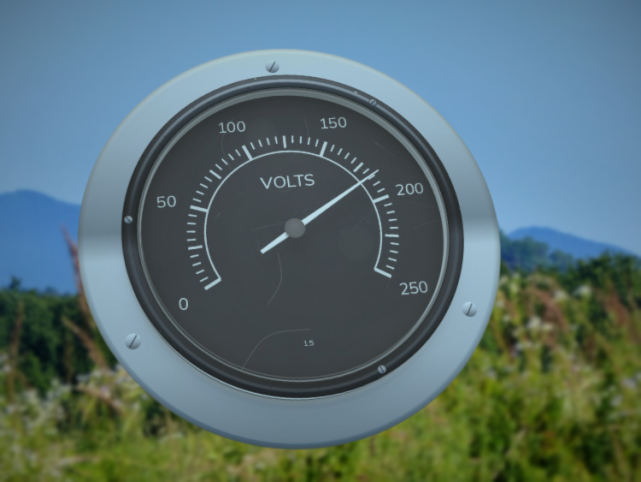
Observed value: 185 V
